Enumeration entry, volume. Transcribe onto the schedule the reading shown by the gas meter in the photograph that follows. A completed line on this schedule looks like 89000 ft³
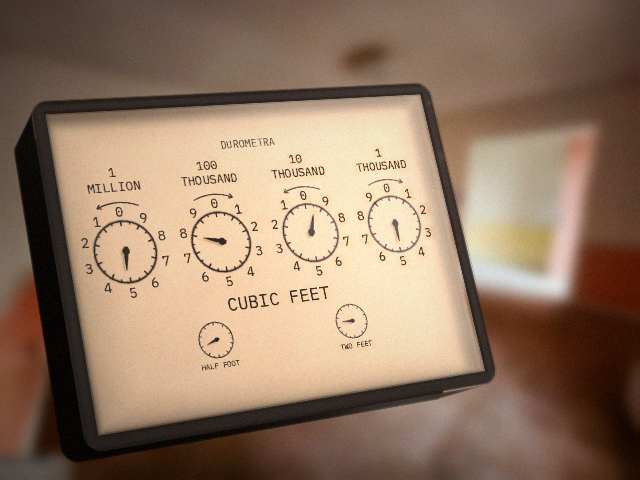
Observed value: 479500 ft³
